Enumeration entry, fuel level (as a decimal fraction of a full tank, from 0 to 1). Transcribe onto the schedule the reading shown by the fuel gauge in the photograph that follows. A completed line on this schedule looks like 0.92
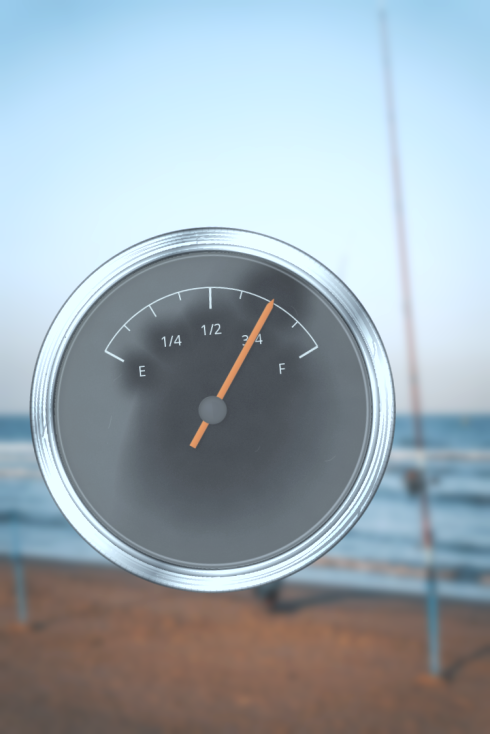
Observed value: 0.75
